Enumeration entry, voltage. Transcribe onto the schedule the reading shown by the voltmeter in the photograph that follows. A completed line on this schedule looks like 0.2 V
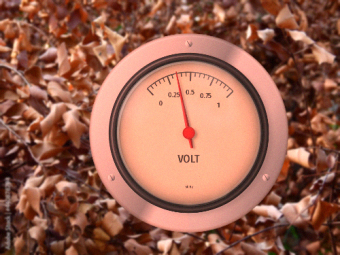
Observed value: 0.35 V
